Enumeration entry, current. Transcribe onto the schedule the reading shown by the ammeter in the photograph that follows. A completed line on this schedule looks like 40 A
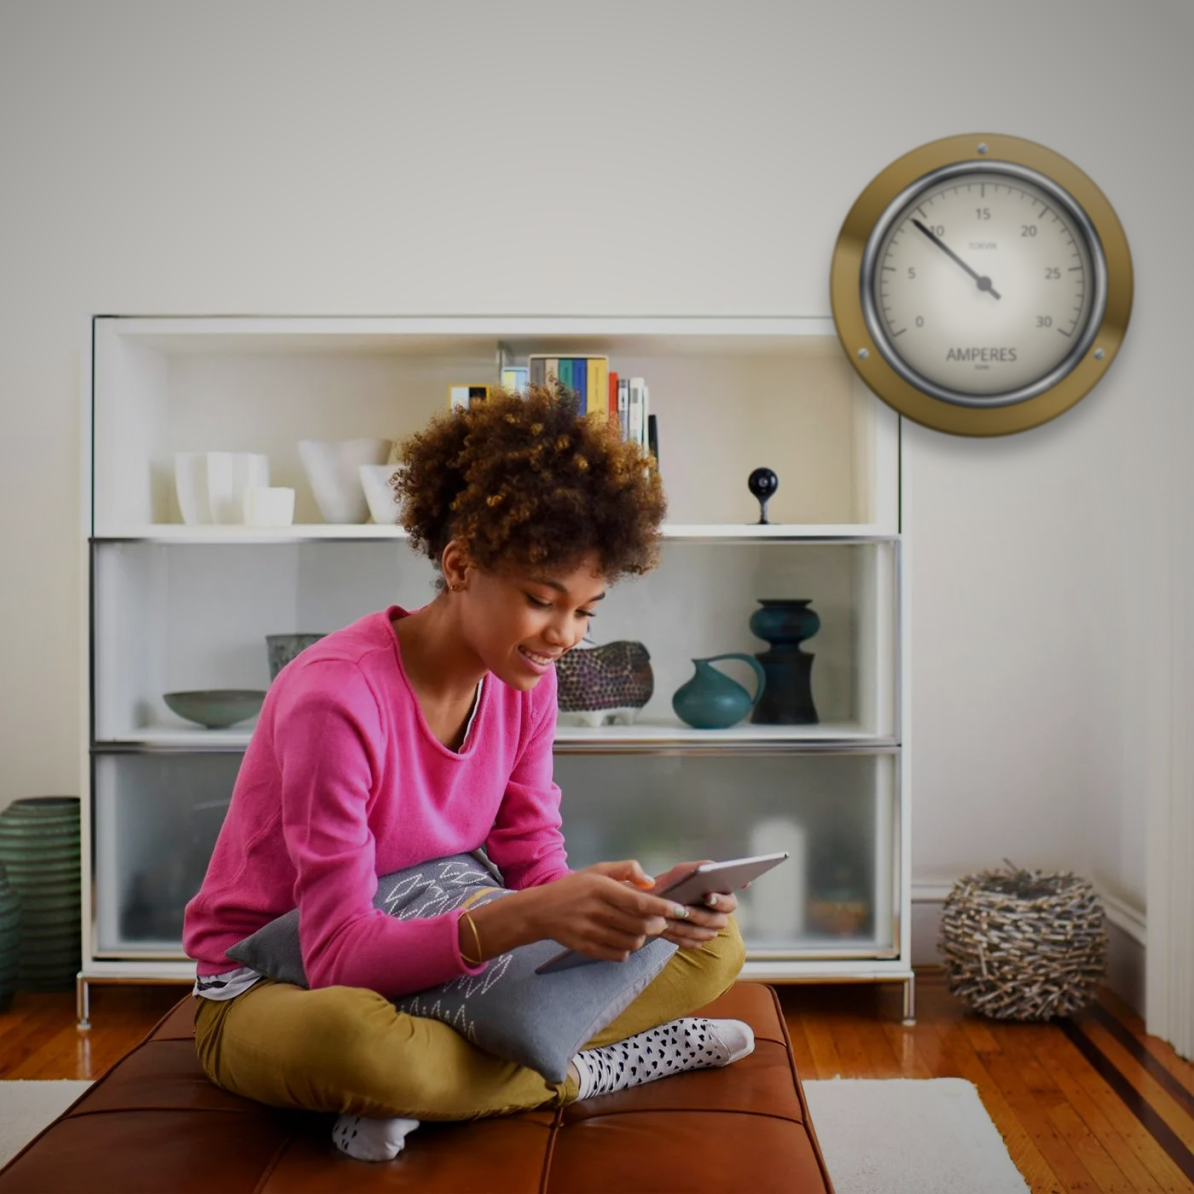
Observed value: 9 A
